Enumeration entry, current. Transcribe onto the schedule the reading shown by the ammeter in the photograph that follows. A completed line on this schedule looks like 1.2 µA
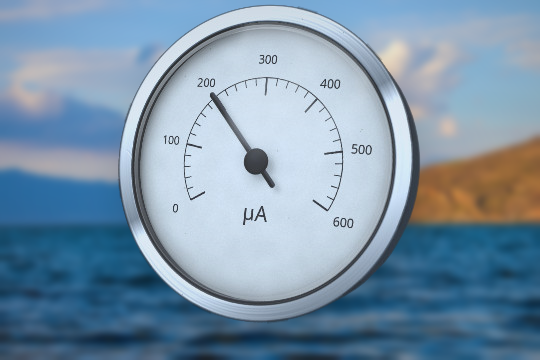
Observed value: 200 µA
